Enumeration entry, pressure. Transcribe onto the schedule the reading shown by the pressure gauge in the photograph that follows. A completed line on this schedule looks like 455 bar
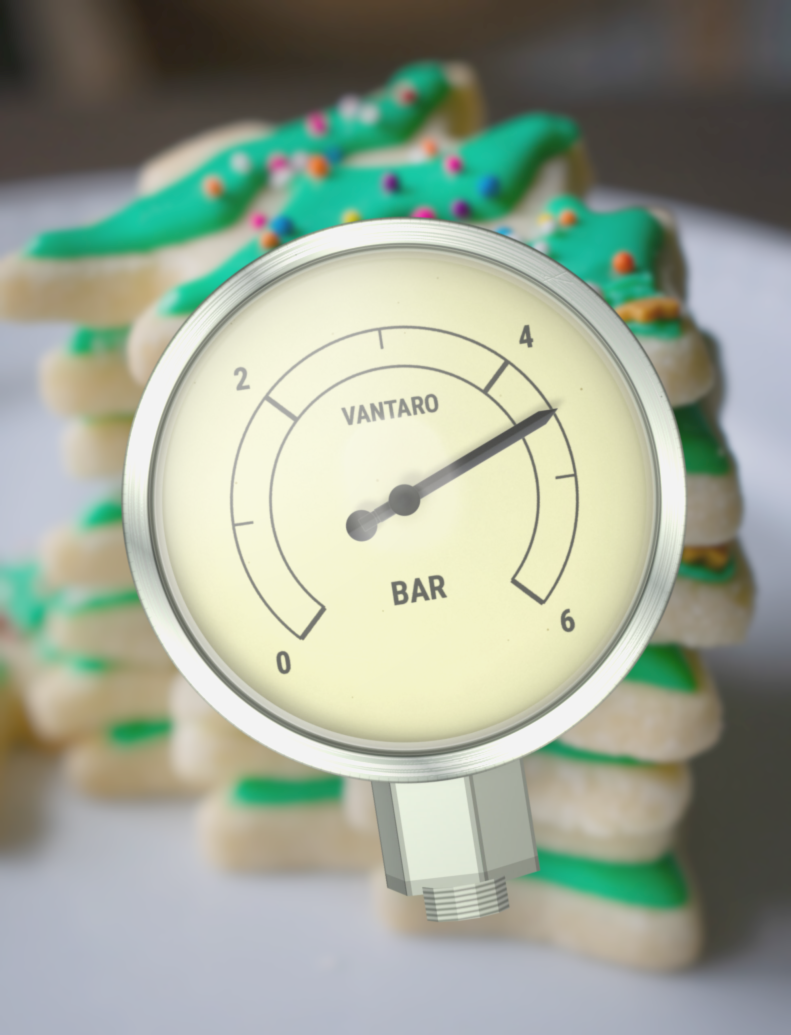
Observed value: 4.5 bar
